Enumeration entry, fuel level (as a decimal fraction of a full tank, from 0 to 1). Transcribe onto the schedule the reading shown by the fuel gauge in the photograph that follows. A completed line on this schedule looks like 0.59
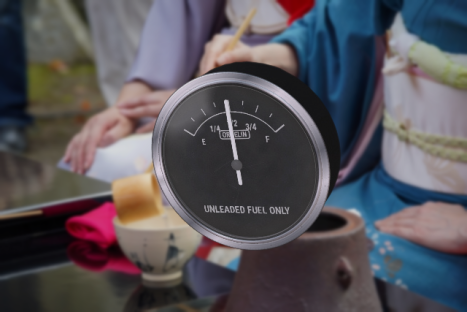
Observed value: 0.5
